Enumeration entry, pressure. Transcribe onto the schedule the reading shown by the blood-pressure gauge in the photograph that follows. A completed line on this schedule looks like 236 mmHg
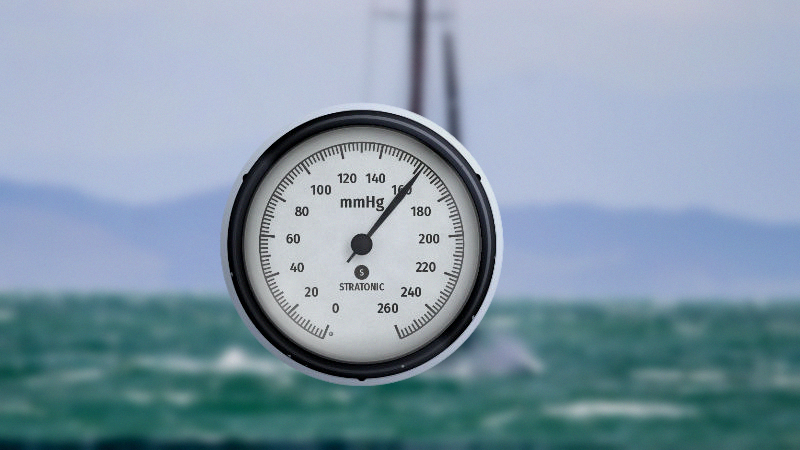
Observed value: 162 mmHg
